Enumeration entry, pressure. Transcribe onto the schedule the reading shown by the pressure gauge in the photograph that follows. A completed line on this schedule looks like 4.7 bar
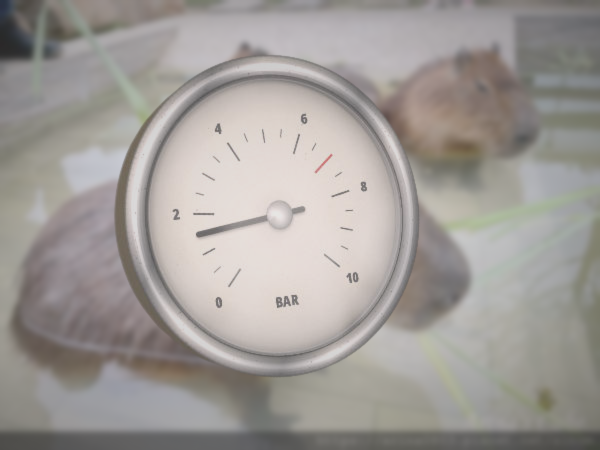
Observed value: 1.5 bar
